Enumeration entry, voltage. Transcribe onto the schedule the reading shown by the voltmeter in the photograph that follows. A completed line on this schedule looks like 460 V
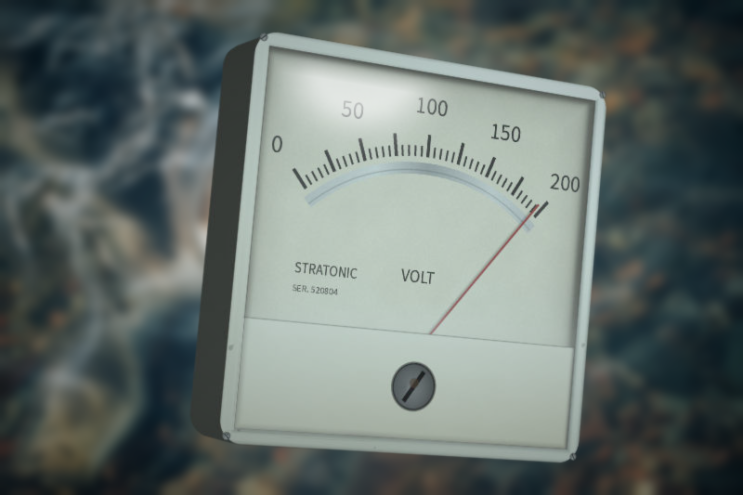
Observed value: 195 V
